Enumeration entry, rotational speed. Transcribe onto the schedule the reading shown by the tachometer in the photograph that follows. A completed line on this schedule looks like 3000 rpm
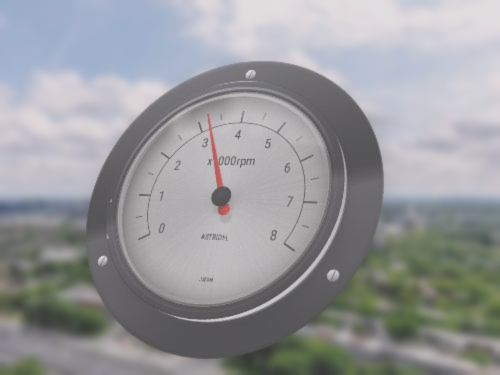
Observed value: 3250 rpm
